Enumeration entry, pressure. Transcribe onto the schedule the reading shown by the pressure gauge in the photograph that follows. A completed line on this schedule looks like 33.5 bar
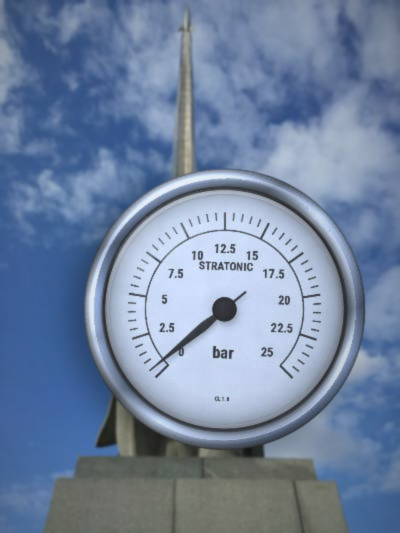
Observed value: 0.5 bar
